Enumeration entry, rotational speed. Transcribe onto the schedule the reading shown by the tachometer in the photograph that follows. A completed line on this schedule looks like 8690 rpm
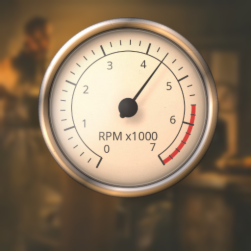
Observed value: 4400 rpm
